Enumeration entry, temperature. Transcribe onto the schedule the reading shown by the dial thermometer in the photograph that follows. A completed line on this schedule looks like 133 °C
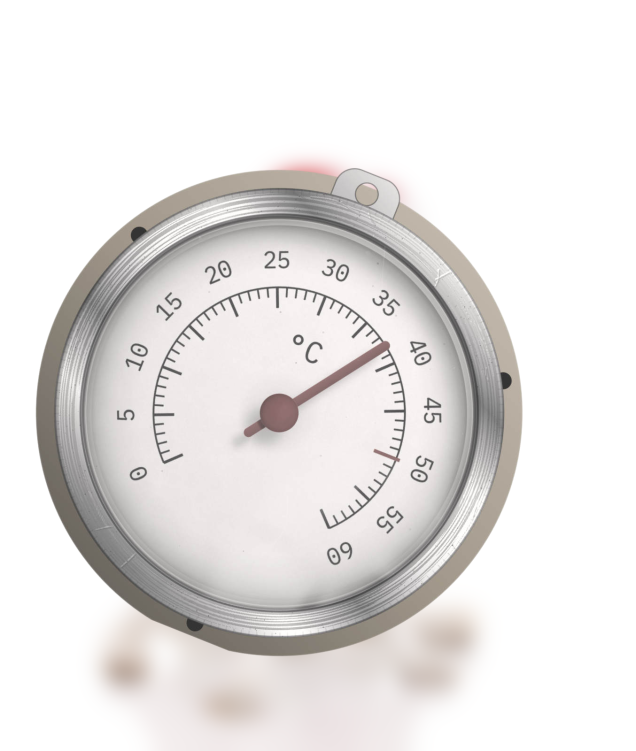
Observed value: 38 °C
